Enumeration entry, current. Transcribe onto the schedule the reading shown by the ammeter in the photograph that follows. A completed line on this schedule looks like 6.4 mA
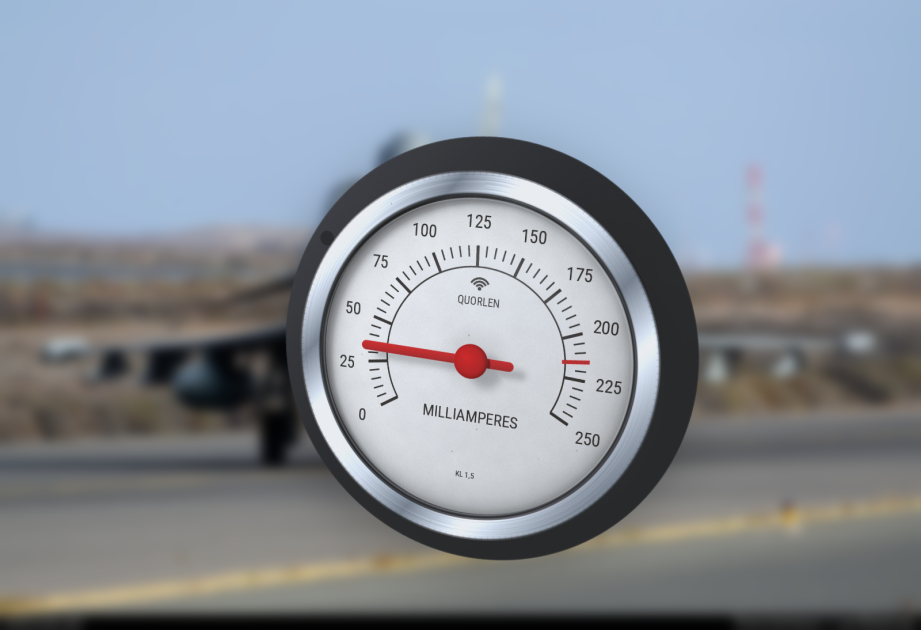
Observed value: 35 mA
